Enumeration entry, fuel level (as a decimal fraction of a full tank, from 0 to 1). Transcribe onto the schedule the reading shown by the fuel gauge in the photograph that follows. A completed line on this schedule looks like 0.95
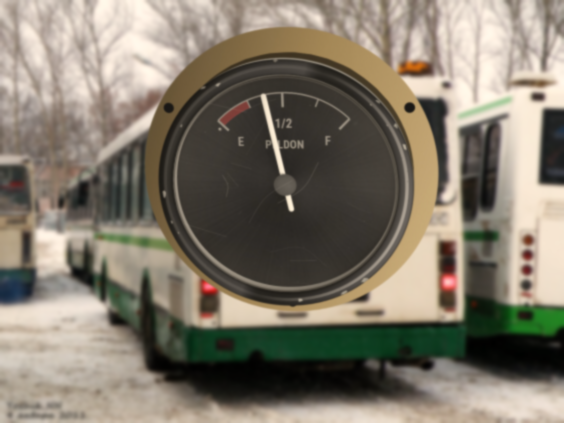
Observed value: 0.375
